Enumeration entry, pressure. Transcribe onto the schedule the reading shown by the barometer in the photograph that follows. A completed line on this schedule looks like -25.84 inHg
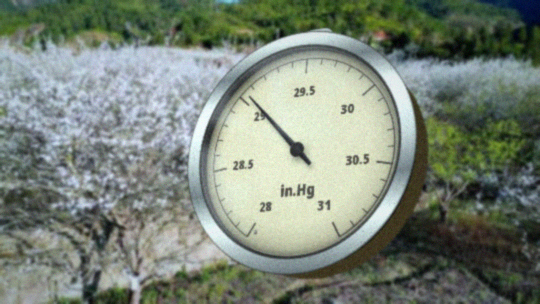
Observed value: 29.05 inHg
